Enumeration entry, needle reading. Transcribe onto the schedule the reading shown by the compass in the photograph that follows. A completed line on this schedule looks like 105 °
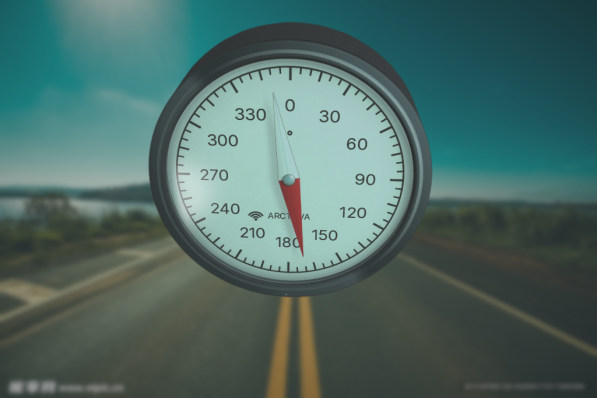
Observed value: 170 °
